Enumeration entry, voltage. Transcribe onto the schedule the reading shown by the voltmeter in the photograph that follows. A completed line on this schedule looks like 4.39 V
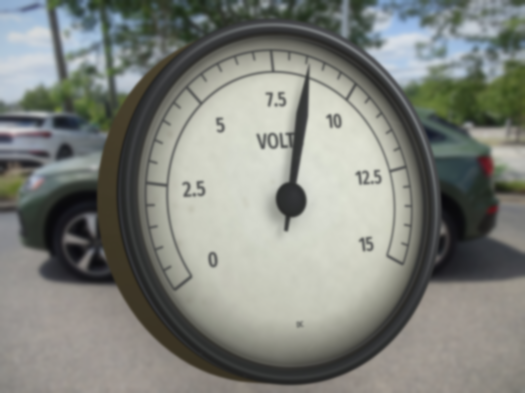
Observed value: 8.5 V
